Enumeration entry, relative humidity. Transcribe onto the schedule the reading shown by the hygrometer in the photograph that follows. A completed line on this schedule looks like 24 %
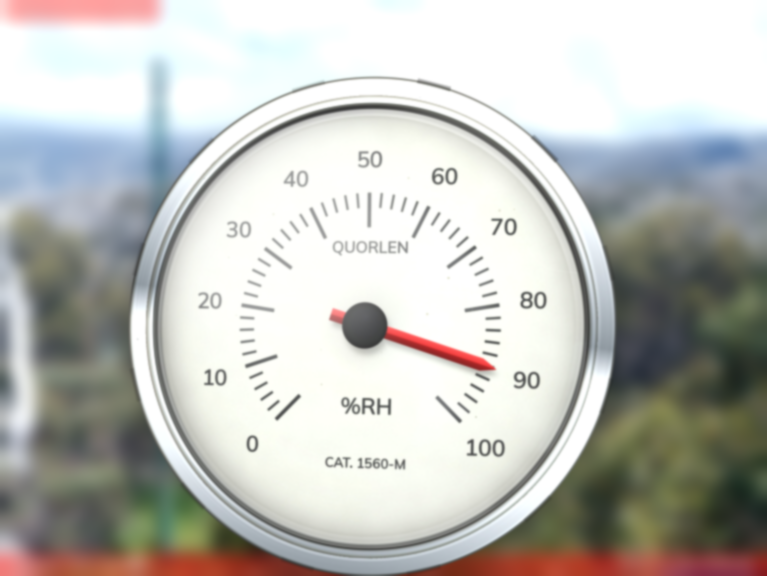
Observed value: 90 %
